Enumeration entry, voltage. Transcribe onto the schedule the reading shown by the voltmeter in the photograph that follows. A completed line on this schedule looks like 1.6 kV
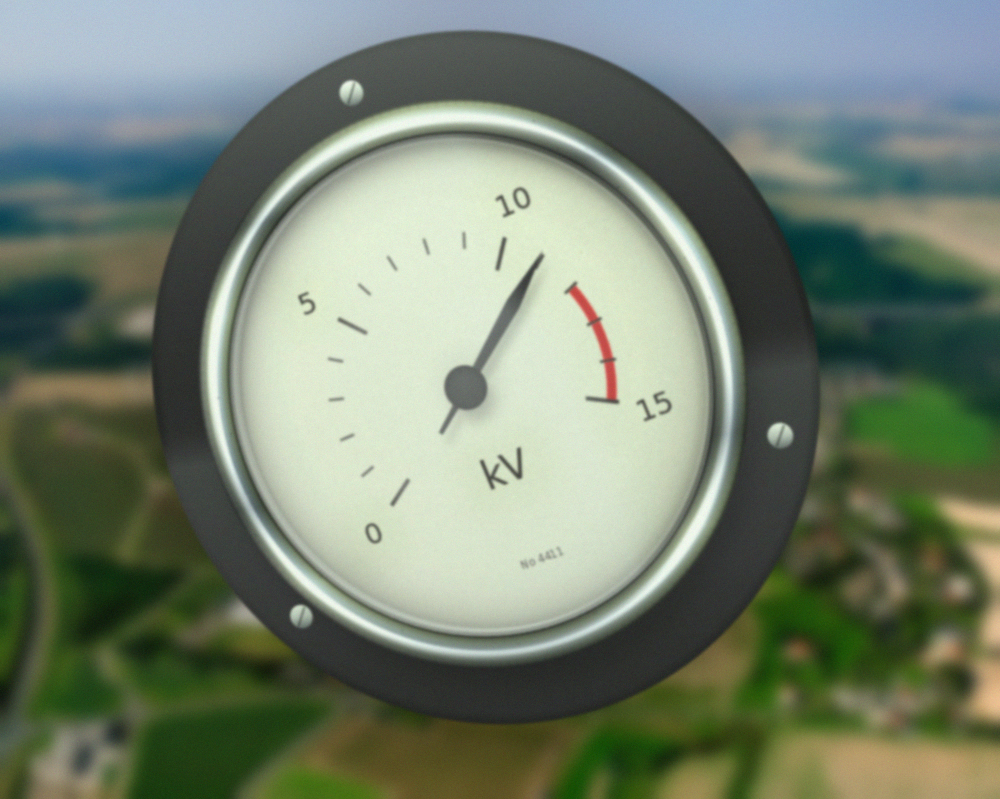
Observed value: 11 kV
